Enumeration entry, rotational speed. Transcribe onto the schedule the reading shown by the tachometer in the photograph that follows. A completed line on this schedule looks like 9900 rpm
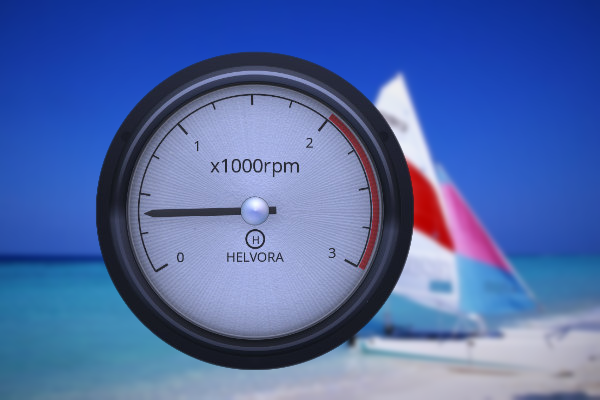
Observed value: 375 rpm
